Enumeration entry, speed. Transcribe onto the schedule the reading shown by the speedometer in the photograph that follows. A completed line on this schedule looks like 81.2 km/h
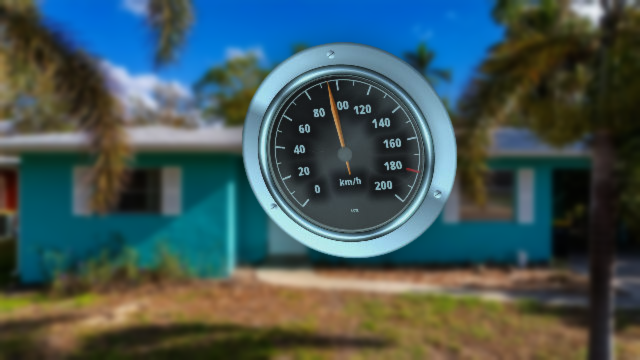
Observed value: 95 km/h
